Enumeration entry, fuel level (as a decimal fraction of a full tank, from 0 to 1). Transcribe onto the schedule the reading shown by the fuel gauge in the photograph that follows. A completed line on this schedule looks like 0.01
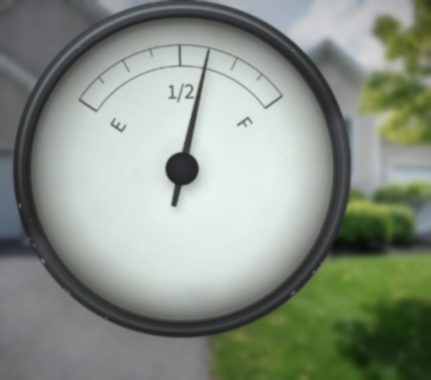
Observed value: 0.625
